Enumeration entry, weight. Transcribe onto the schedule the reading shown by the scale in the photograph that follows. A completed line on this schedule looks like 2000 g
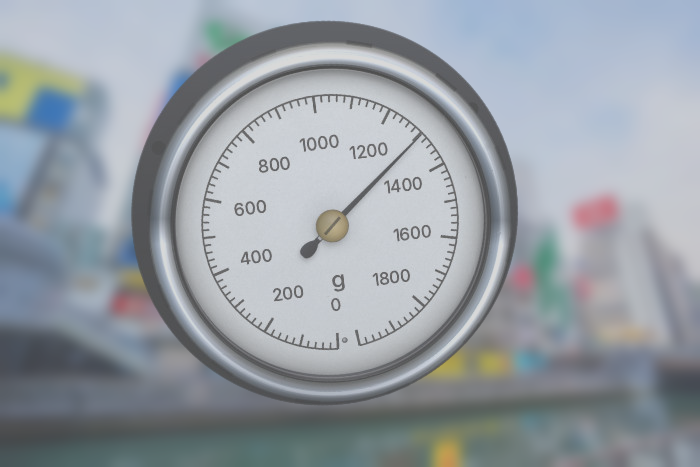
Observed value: 1300 g
